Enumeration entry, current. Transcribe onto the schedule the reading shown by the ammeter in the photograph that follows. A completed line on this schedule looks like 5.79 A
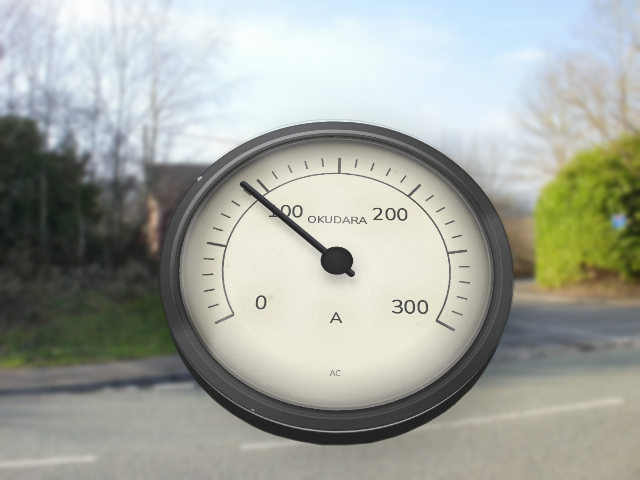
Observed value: 90 A
